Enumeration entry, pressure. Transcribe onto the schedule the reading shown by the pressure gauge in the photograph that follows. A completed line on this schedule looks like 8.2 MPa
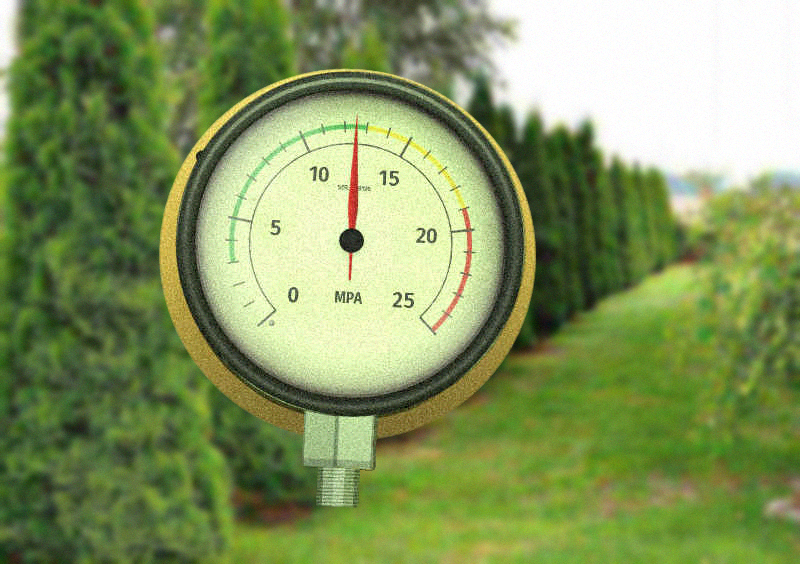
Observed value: 12.5 MPa
